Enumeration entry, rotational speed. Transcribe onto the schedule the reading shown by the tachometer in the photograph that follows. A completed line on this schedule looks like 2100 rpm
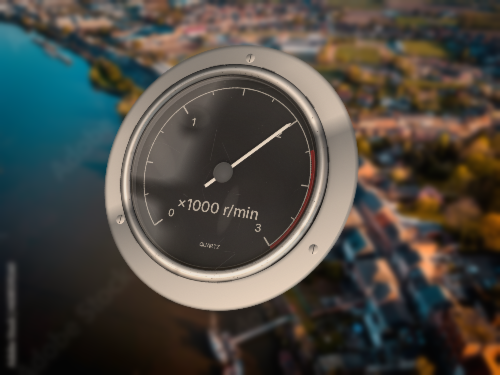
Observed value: 2000 rpm
